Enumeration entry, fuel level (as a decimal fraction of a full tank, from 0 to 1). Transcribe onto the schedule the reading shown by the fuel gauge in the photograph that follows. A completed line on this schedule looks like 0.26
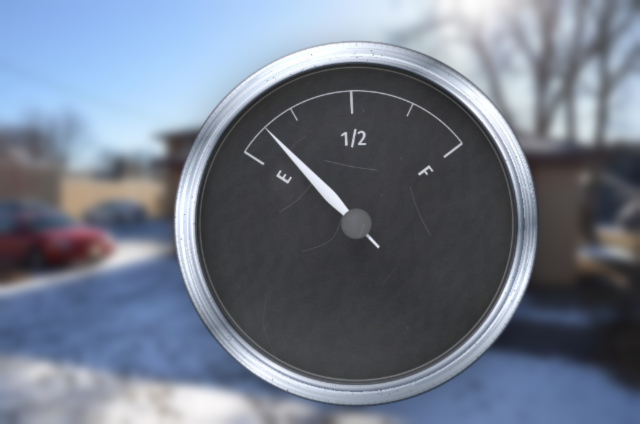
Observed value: 0.125
